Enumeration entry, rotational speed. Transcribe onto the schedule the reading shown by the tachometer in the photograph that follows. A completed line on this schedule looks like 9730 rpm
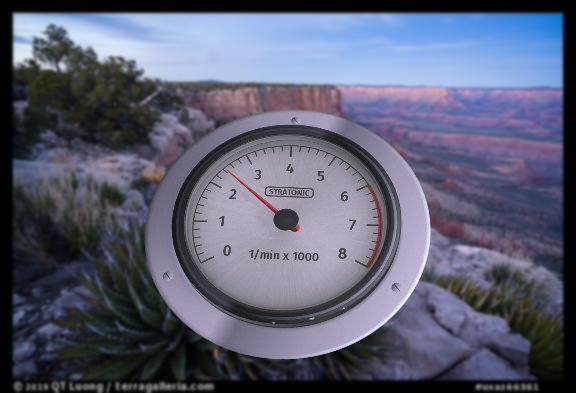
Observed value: 2400 rpm
